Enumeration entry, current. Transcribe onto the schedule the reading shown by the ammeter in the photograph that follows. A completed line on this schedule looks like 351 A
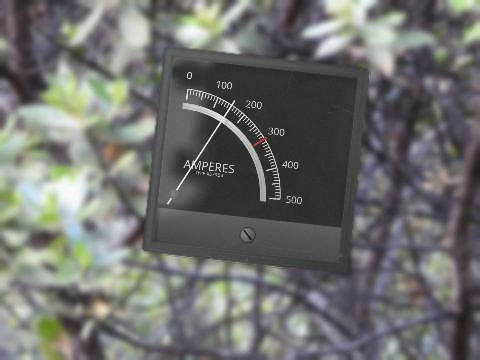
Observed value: 150 A
